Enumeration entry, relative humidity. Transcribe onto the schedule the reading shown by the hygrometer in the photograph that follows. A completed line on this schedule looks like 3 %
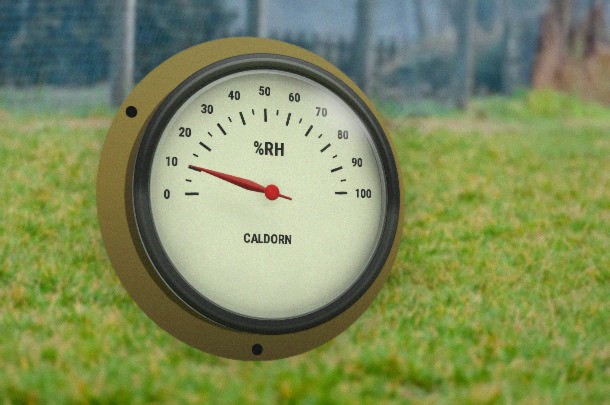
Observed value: 10 %
